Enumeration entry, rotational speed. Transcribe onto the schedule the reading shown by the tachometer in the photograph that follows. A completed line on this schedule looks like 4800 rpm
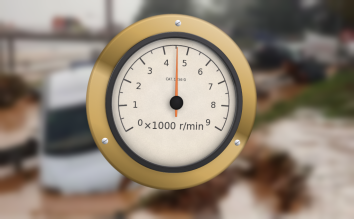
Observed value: 4500 rpm
